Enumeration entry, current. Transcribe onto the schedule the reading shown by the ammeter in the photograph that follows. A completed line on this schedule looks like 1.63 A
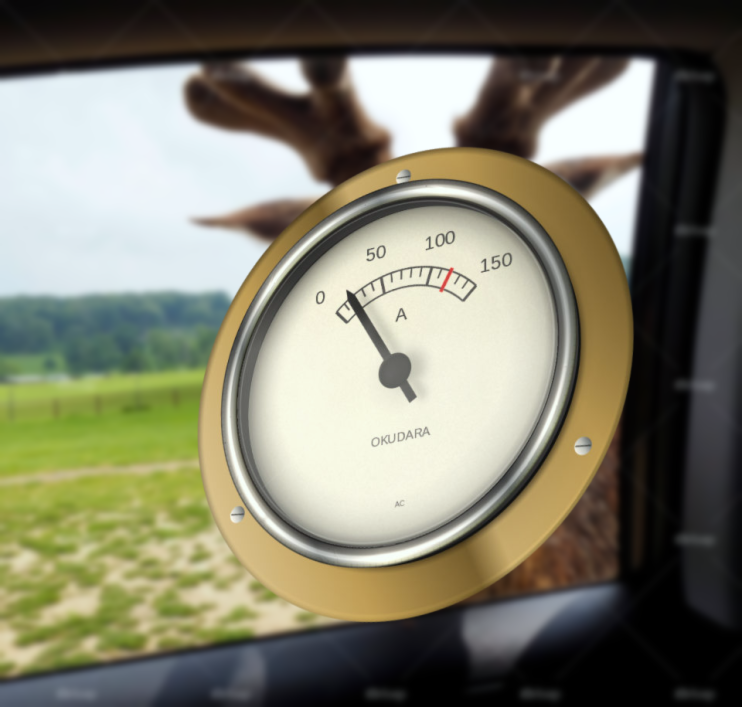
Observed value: 20 A
